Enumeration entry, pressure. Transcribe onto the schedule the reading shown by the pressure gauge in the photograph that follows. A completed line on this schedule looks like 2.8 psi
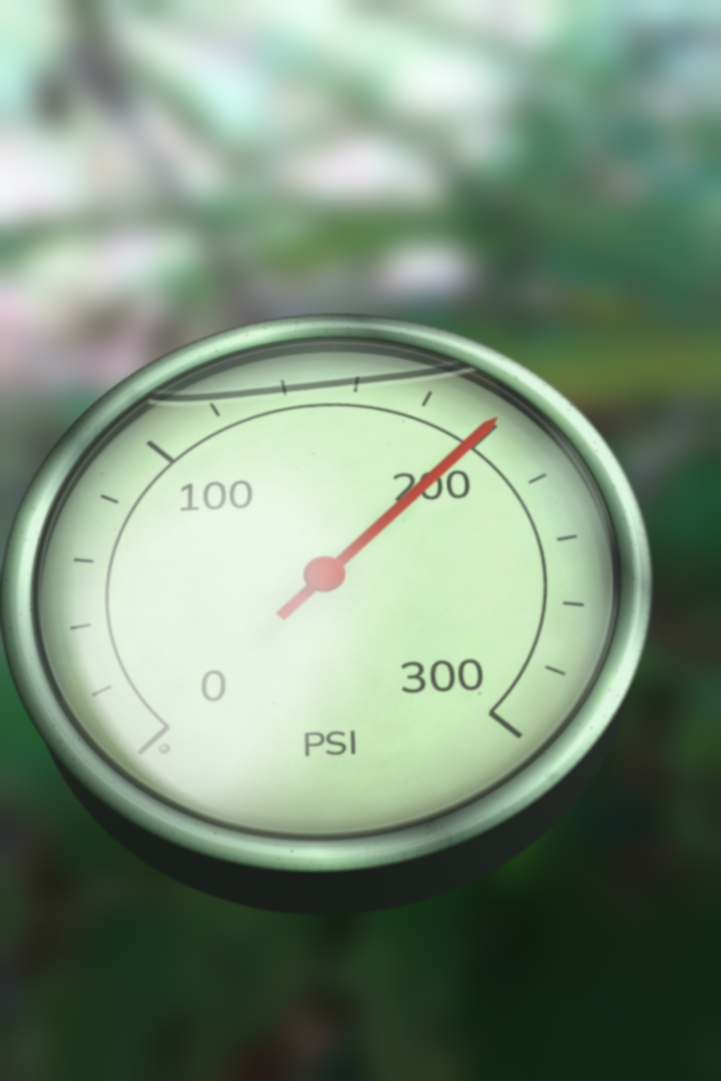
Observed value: 200 psi
